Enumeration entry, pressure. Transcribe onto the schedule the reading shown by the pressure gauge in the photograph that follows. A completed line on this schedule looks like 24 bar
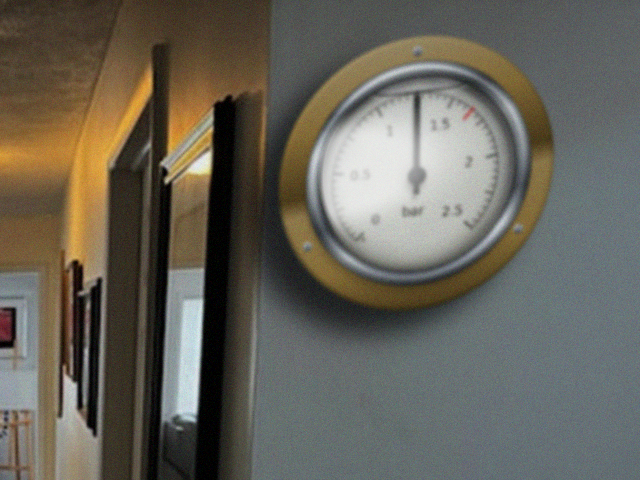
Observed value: 1.25 bar
